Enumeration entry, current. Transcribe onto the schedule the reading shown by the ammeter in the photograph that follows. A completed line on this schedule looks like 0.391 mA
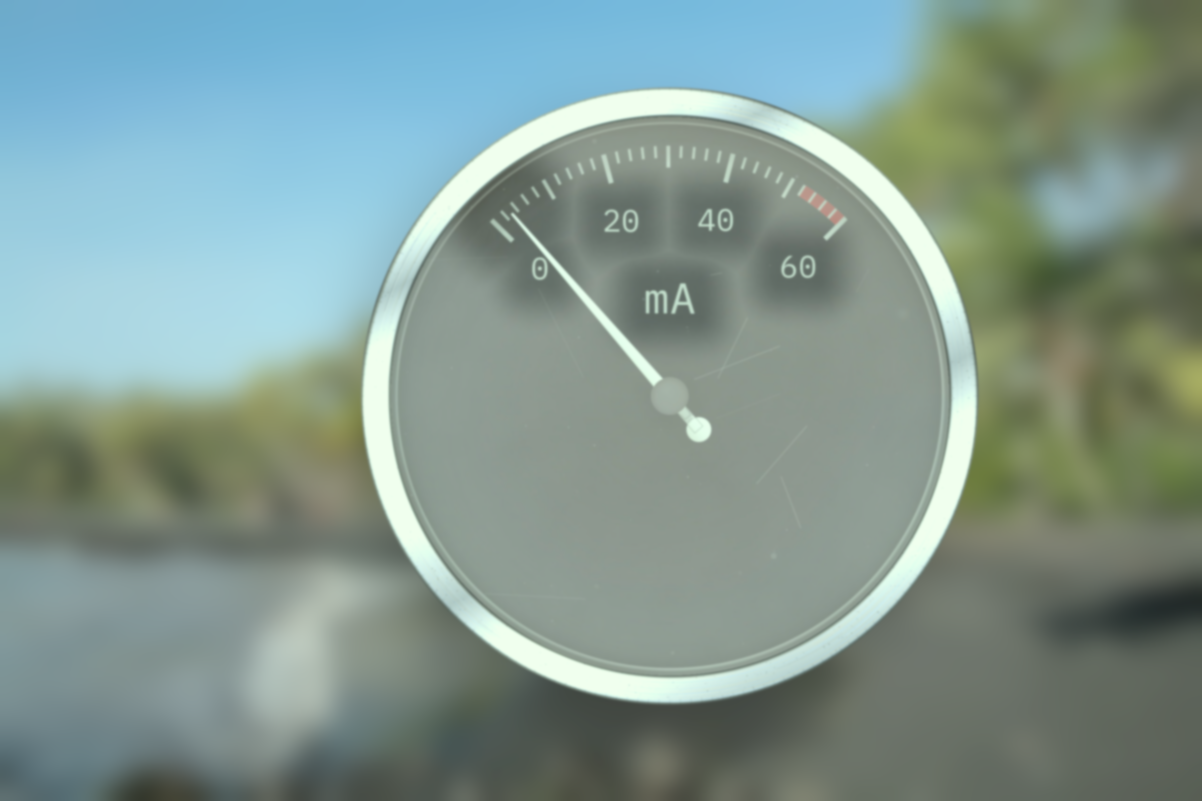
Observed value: 3 mA
